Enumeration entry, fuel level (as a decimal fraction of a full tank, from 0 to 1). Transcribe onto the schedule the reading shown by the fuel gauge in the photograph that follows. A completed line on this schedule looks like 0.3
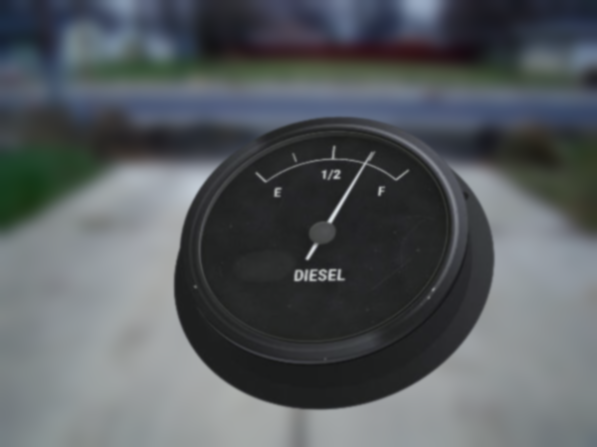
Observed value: 0.75
